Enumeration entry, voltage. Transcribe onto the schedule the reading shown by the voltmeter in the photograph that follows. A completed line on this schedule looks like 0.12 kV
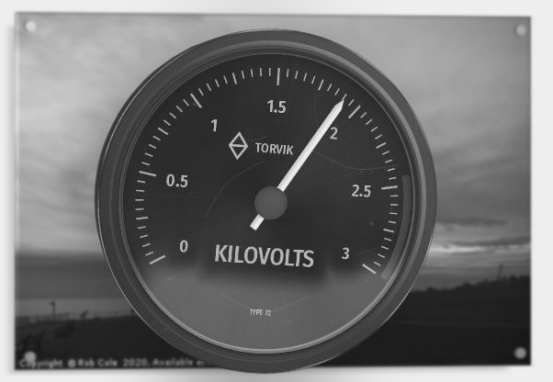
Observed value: 1.9 kV
